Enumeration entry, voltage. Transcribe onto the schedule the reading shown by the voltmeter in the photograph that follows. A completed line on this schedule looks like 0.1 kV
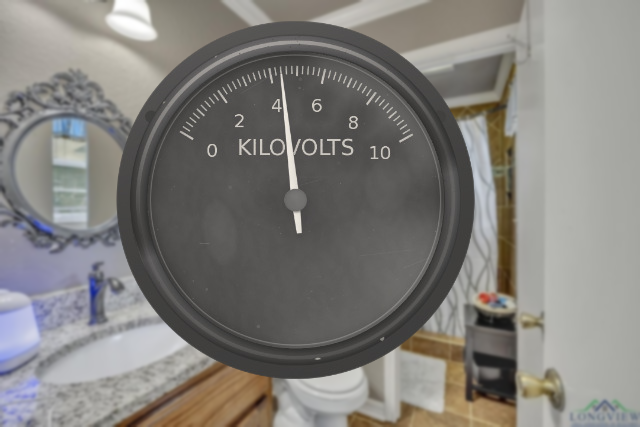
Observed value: 4.4 kV
